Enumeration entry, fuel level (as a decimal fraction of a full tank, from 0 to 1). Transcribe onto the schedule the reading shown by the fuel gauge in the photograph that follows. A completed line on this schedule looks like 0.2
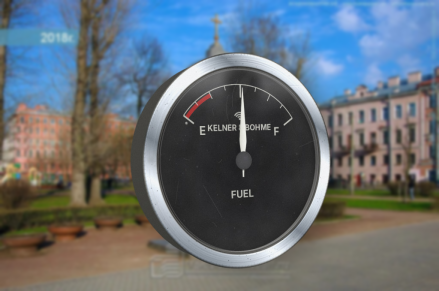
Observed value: 0.5
